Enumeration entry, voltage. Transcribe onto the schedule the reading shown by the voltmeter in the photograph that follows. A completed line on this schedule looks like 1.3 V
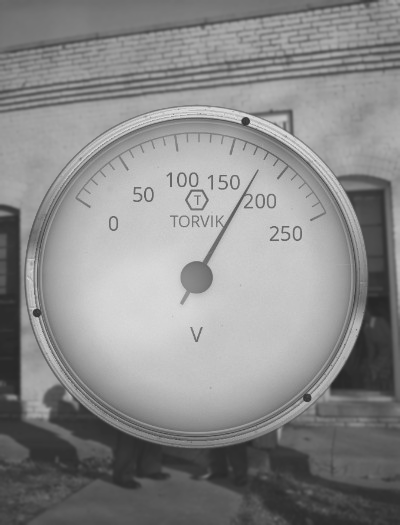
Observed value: 180 V
